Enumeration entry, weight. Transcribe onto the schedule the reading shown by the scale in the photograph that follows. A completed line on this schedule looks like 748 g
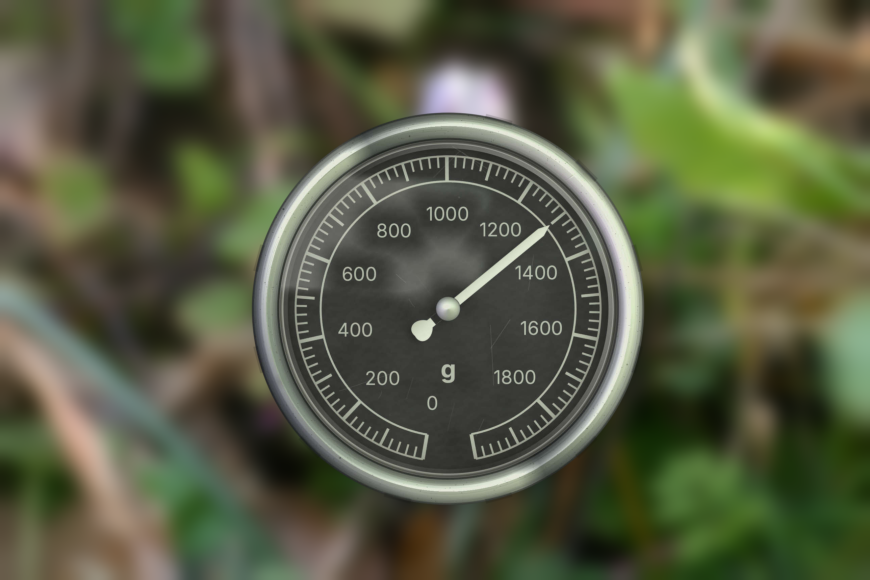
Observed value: 1300 g
